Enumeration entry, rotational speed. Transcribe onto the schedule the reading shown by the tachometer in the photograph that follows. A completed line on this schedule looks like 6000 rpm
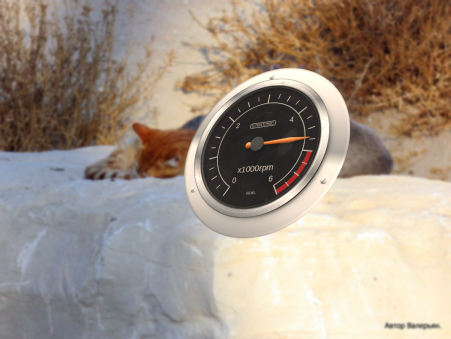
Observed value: 4750 rpm
